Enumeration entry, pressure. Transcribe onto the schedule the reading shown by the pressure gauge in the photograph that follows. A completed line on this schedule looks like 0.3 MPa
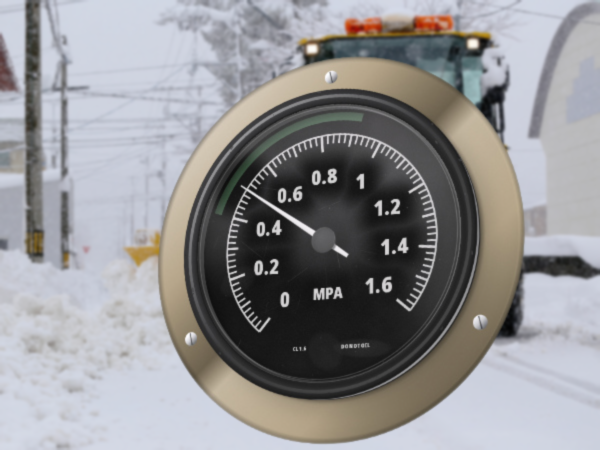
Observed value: 0.5 MPa
